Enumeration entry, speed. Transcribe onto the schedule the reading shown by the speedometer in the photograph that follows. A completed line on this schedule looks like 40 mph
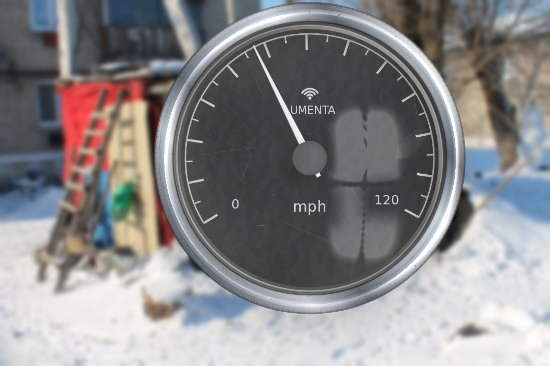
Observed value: 47.5 mph
